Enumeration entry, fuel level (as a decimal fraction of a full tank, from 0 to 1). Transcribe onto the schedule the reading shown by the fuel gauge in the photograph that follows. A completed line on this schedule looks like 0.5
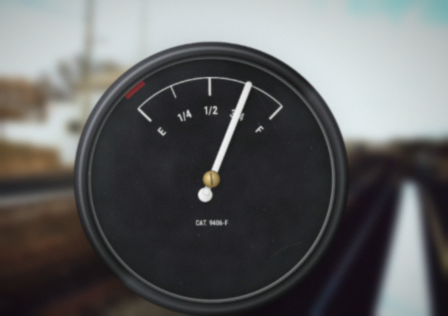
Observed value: 0.75
